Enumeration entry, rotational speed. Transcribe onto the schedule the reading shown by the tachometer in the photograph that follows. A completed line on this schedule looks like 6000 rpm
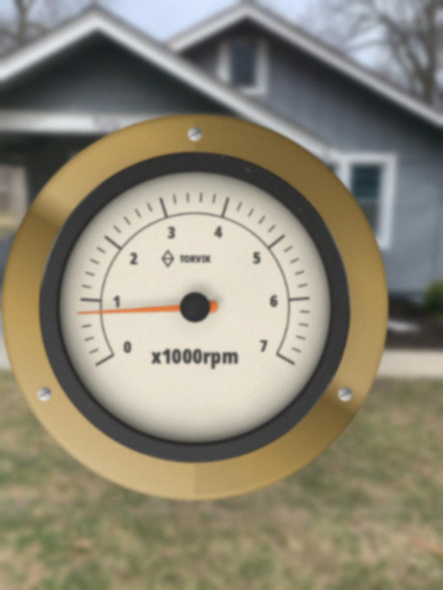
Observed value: 800 rpm
